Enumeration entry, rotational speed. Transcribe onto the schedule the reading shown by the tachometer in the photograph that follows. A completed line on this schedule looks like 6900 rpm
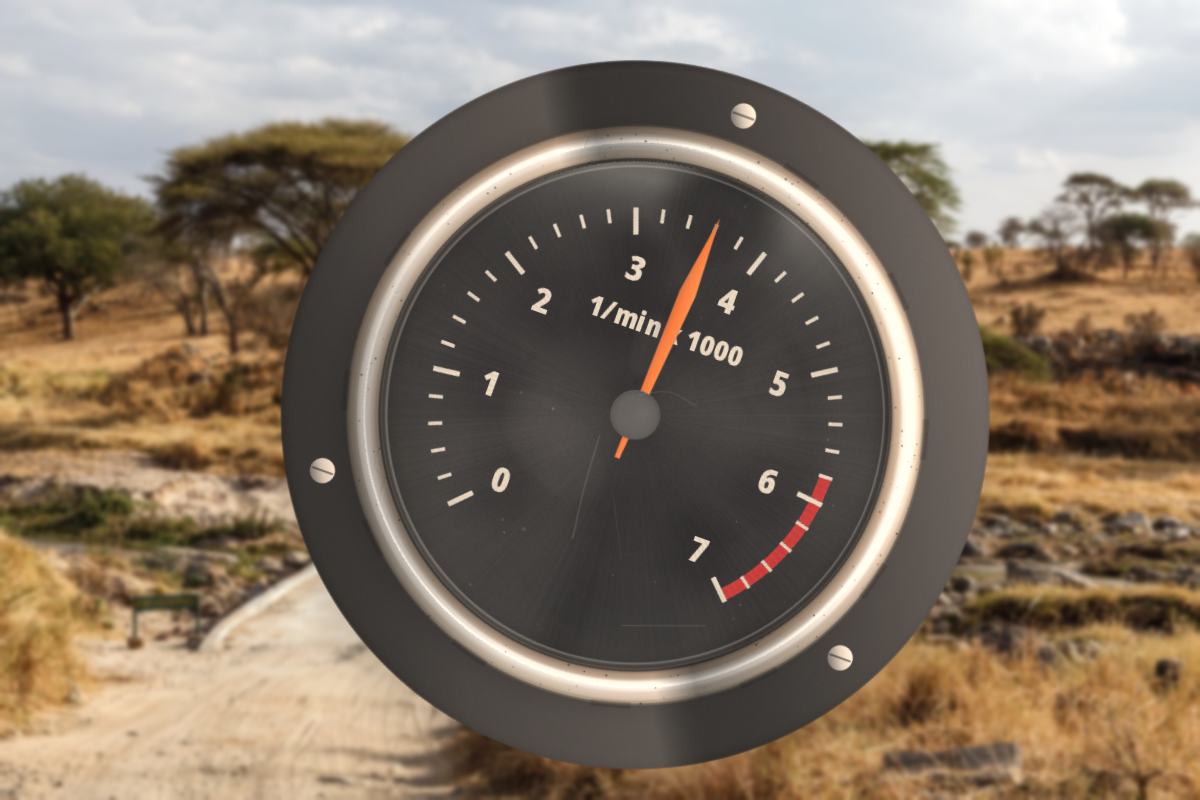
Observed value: 3600 rpm
